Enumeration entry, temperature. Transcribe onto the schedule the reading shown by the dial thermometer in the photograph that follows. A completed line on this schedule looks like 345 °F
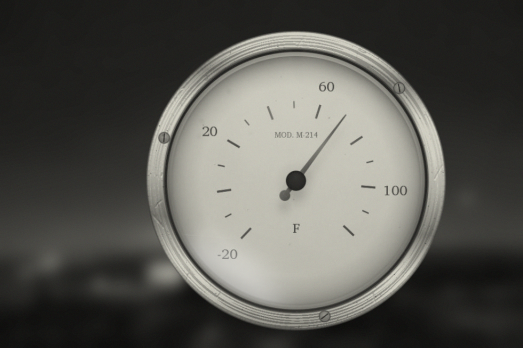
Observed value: 70 °F
